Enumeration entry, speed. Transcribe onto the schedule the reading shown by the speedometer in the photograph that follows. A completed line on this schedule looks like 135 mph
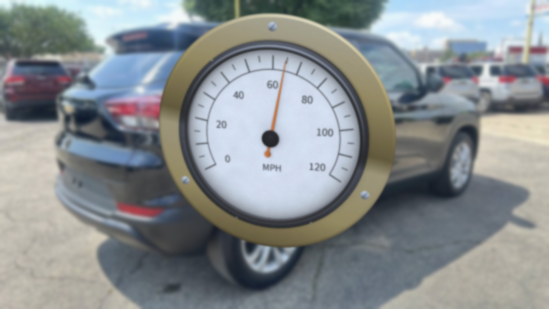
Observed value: 65 mph
